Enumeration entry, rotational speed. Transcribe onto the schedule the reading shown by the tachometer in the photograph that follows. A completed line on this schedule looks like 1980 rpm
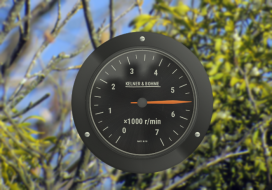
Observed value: 5500 rpm
